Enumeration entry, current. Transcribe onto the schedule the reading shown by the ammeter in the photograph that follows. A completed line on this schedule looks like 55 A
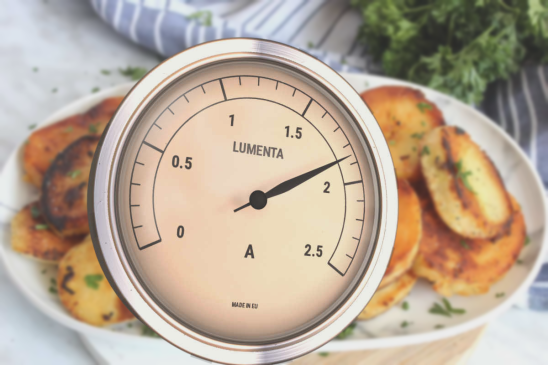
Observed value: 1.85 A
